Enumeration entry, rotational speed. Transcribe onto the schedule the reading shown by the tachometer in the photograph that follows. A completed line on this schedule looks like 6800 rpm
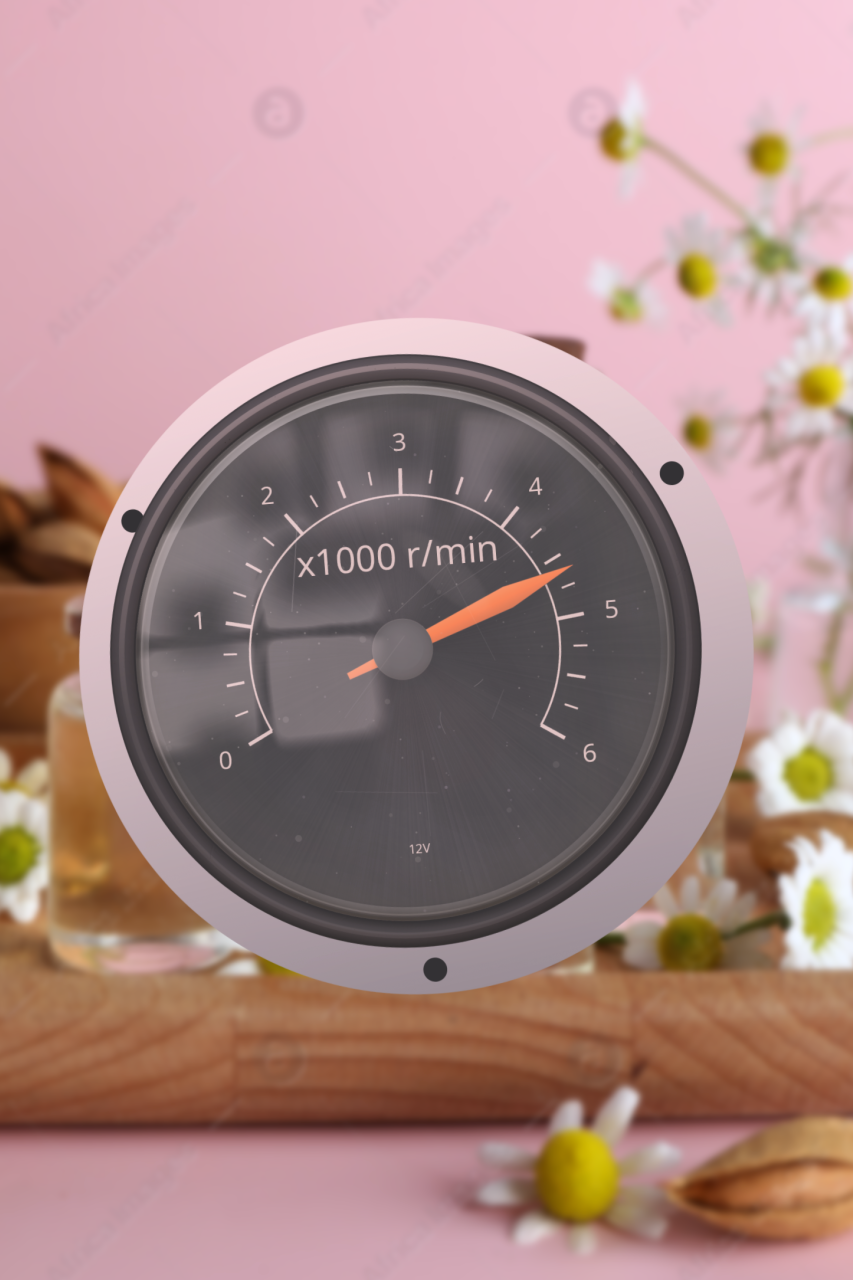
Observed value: 4625 rpm
